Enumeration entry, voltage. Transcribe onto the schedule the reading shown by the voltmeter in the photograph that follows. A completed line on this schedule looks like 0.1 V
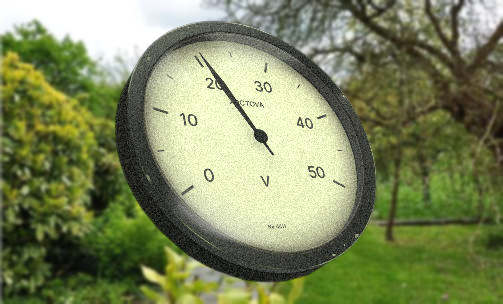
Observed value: 20 V
